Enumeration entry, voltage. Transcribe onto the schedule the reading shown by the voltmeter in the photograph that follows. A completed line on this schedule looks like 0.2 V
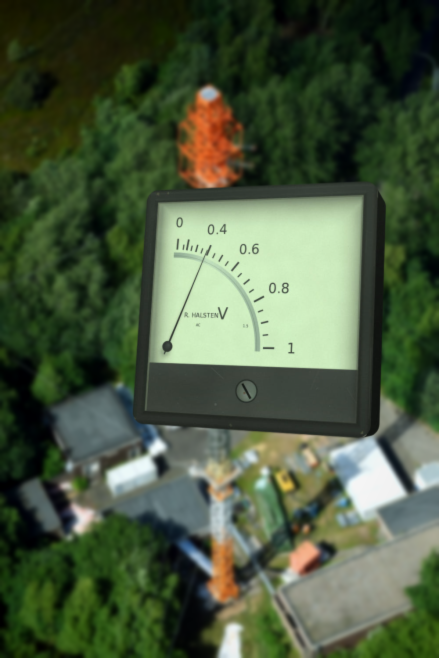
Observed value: 0.4 V
